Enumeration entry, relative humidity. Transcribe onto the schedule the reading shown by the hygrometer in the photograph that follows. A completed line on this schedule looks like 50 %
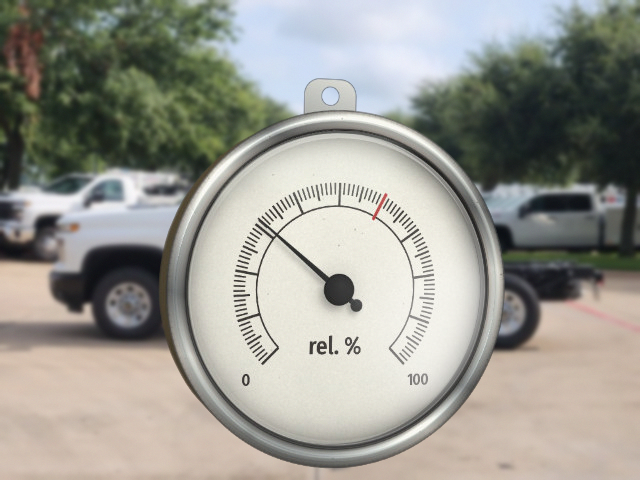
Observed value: 31 %
